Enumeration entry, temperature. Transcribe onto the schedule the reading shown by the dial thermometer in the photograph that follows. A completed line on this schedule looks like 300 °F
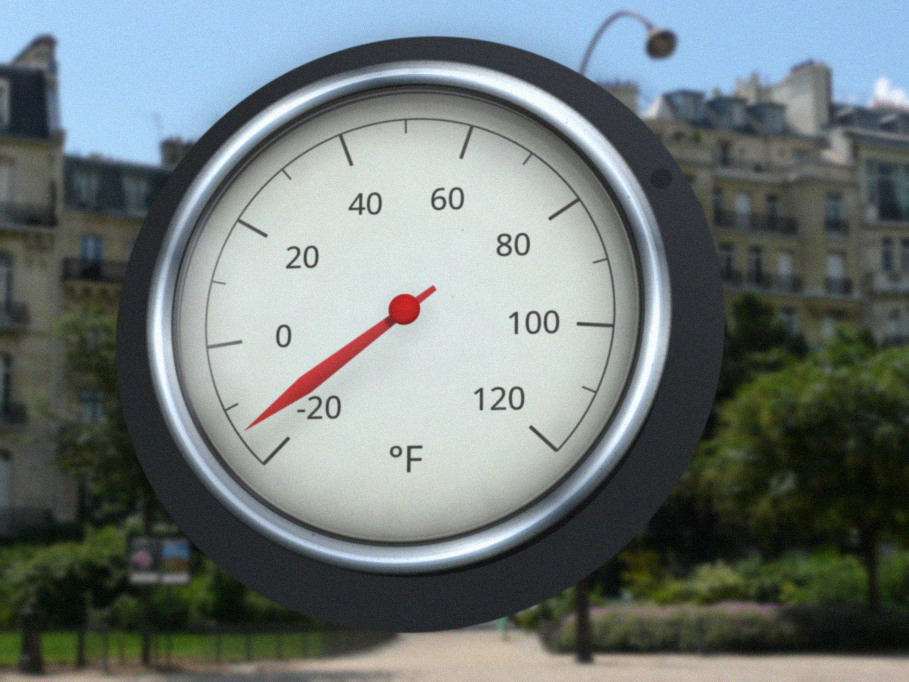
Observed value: -15 °F
